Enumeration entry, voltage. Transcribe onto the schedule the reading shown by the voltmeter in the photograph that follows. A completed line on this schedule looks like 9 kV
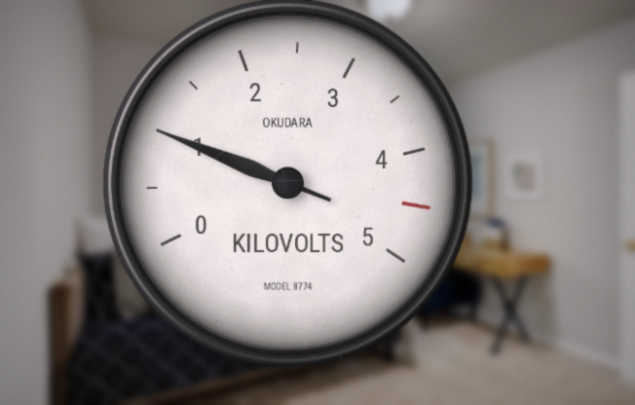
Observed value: 1 kV
